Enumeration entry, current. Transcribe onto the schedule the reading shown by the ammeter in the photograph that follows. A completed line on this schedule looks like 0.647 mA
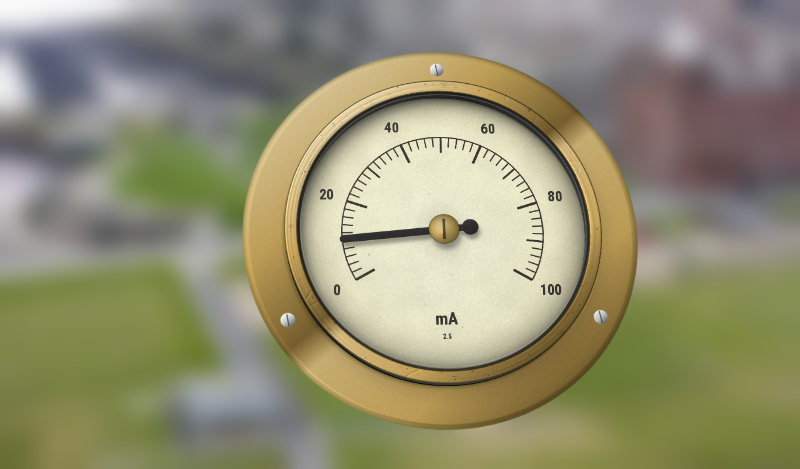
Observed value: 10 mA
